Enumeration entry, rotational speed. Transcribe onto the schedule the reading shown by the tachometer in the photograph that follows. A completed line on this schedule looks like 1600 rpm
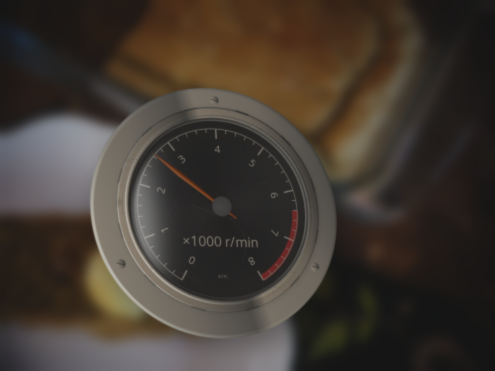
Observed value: 2600 rpm
